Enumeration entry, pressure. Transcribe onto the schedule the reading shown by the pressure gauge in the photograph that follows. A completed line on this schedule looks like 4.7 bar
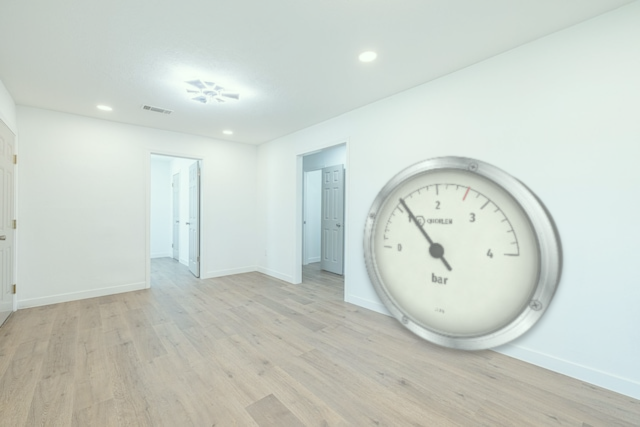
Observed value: 1.2 bar
